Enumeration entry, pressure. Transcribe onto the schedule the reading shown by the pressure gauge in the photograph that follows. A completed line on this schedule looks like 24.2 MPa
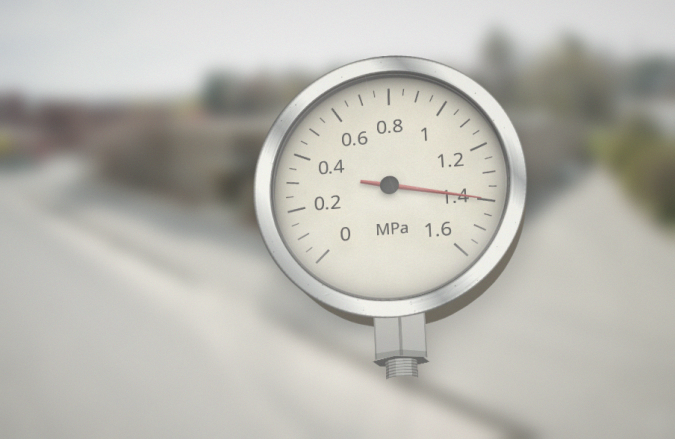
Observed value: 1.4 MPa
